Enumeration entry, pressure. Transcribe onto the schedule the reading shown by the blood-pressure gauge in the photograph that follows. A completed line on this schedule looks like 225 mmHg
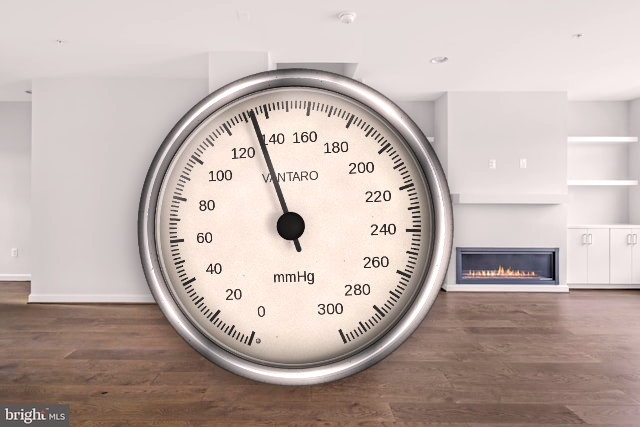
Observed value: 134 mmHg
